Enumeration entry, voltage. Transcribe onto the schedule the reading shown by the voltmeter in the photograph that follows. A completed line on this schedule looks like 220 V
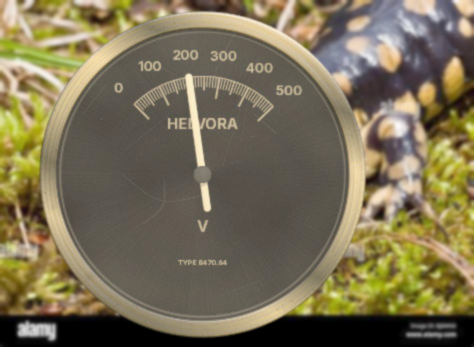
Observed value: 200 V
